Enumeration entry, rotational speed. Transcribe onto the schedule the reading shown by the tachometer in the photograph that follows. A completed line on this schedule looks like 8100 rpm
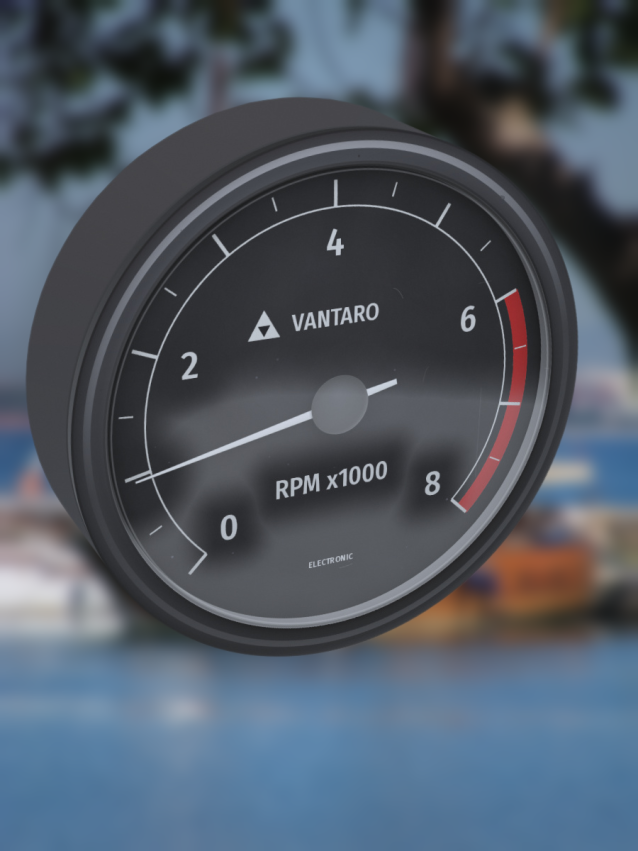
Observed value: 1000 rpm
